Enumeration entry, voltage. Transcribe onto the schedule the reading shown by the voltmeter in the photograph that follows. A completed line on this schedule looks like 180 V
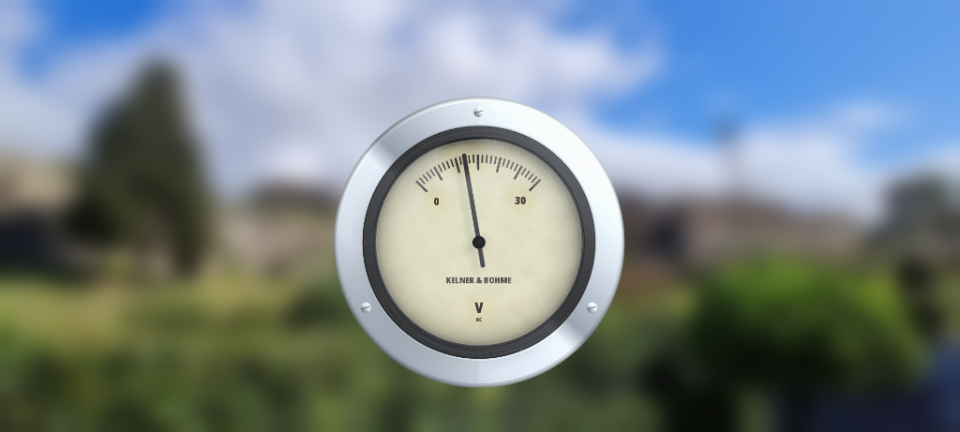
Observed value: 12 V
